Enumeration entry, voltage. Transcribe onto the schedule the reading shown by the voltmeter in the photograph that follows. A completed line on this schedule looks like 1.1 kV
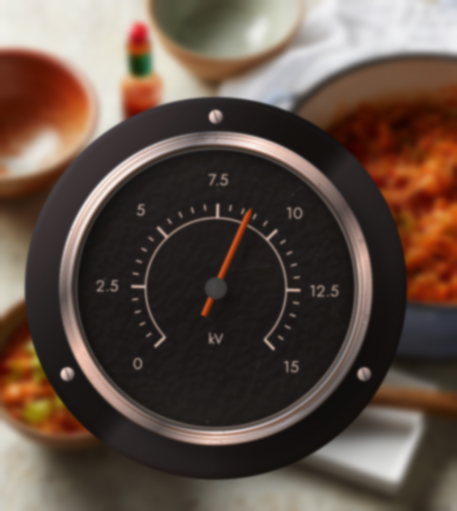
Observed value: 8.75 kV
